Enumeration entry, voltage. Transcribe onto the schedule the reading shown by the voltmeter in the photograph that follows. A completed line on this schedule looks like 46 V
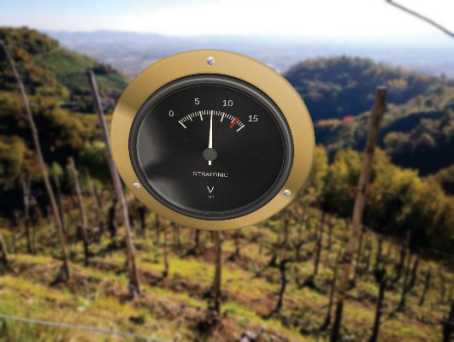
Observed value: 7.5 V
